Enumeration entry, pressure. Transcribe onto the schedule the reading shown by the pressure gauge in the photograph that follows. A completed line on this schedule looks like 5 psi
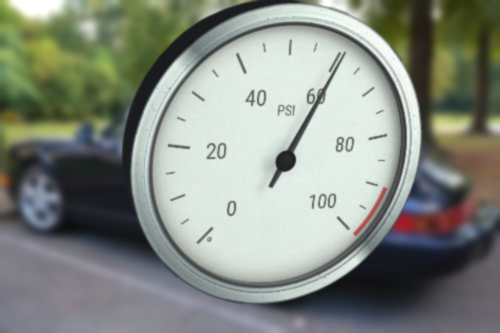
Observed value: 60 psi
